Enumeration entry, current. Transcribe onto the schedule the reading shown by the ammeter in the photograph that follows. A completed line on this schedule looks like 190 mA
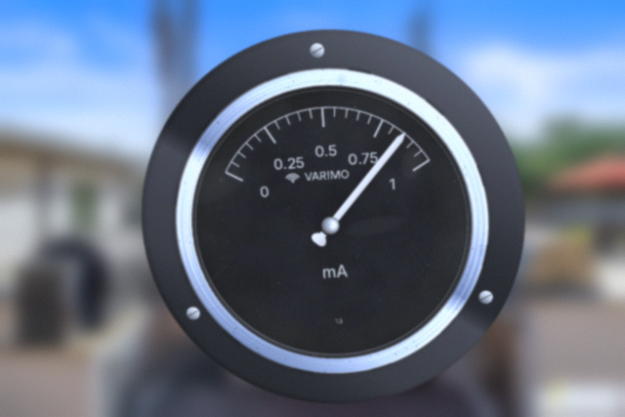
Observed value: 0.85 mA
